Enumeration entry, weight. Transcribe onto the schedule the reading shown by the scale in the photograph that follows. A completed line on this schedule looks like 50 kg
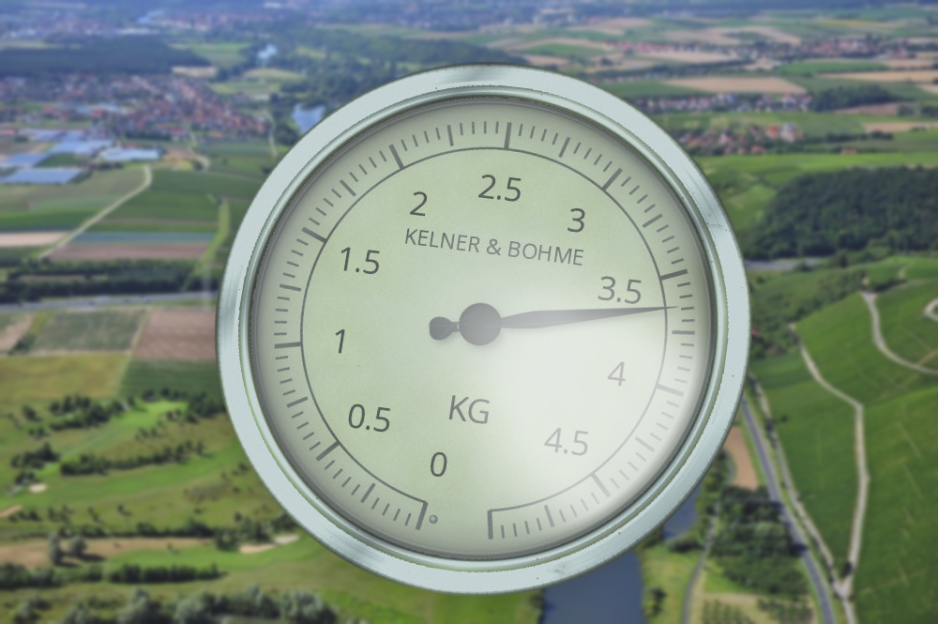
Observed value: 3.65 kg
